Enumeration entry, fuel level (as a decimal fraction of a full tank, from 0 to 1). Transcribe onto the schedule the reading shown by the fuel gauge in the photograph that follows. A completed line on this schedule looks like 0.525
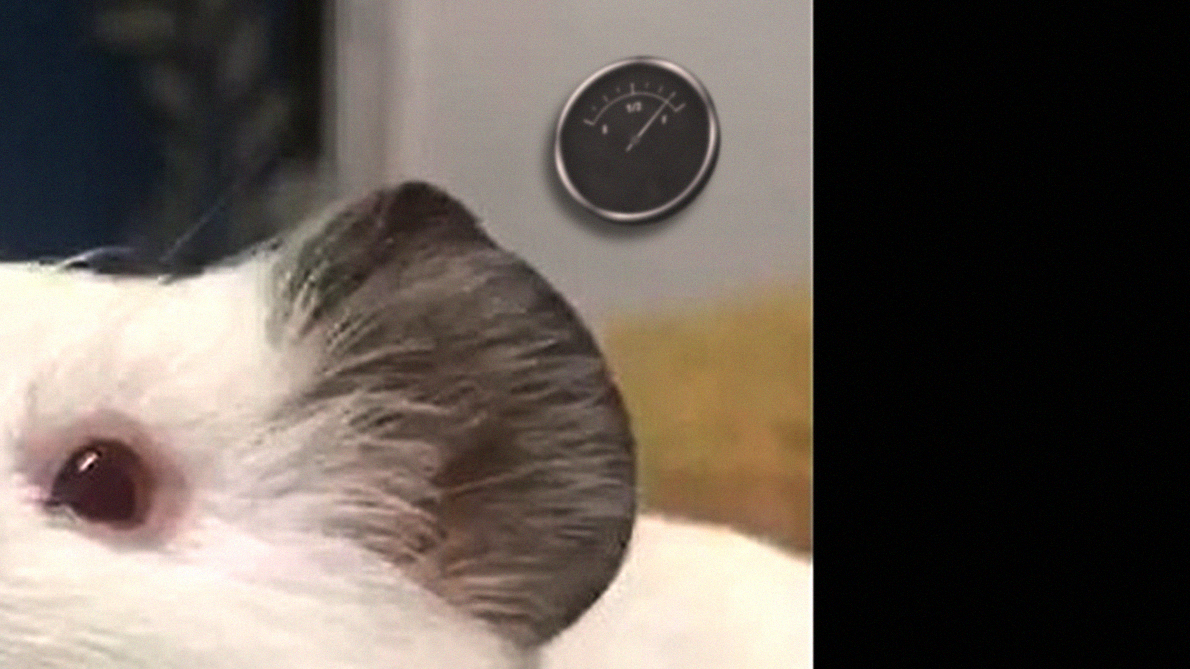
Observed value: 0.875
